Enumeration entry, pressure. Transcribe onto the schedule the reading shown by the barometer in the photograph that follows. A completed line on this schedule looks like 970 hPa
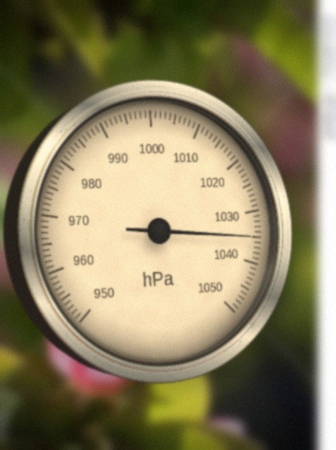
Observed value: 1035 hPa
